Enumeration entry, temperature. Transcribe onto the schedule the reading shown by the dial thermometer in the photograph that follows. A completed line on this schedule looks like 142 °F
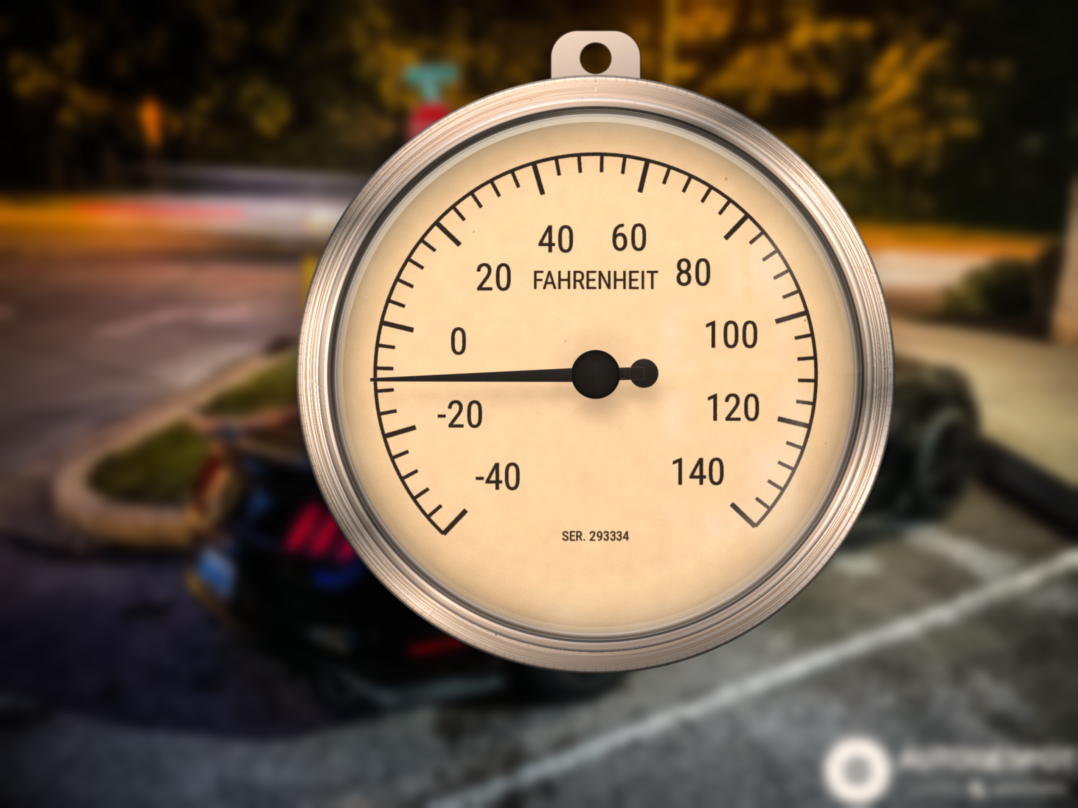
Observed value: -10 °F
